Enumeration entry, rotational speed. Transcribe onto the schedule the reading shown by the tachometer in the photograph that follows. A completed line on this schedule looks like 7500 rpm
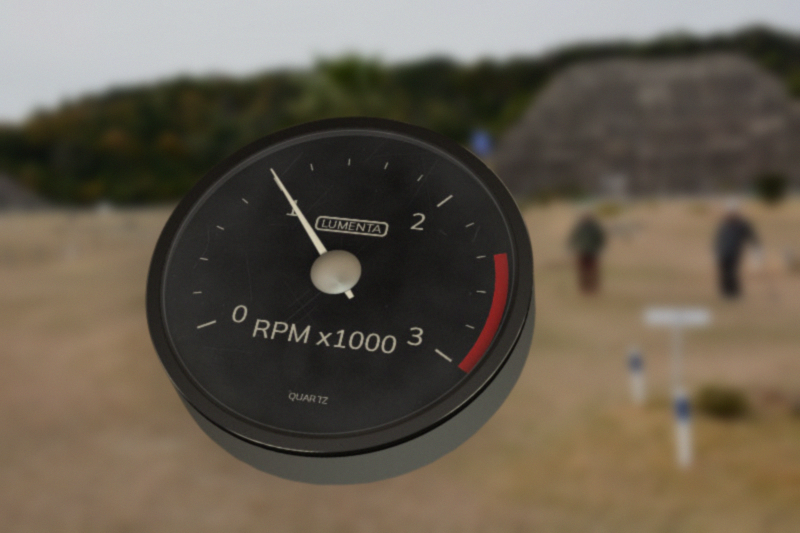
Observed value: 1000 rpm
